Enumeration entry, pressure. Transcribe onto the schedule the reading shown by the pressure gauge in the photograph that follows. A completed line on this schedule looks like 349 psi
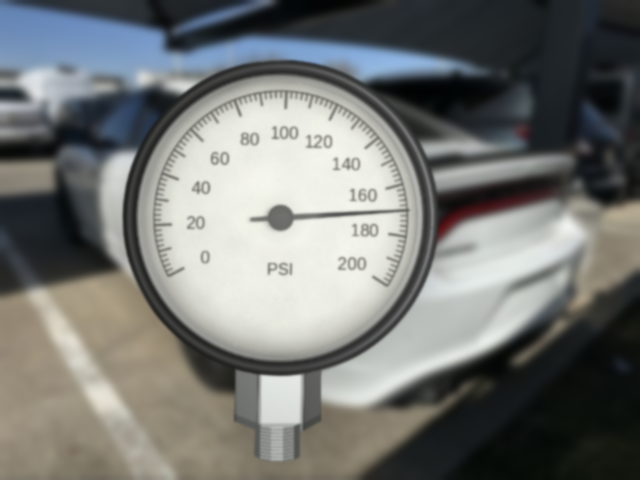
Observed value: 170 psi
